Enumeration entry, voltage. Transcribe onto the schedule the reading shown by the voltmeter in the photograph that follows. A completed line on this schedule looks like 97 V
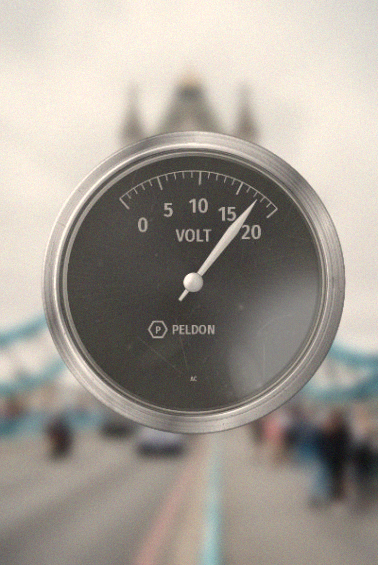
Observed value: 17.5 V
